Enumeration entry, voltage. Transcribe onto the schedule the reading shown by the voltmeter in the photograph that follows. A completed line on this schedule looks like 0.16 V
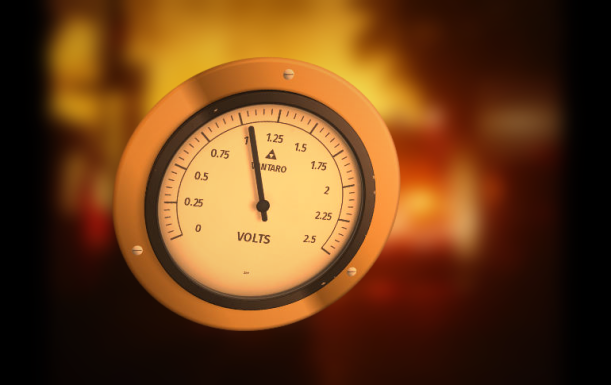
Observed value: 1.05 V
